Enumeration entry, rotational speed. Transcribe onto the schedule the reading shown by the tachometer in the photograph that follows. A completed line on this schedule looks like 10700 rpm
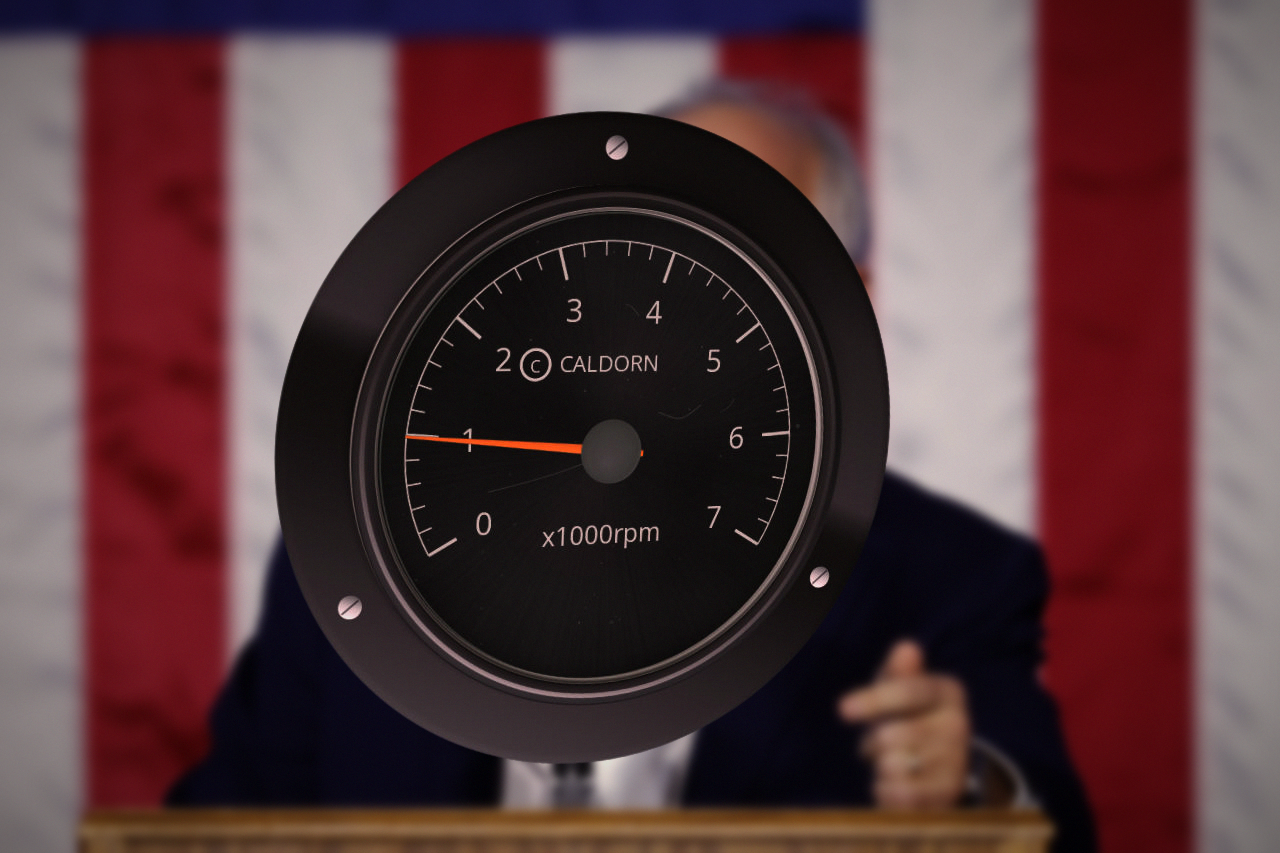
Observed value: 1000 rpm
